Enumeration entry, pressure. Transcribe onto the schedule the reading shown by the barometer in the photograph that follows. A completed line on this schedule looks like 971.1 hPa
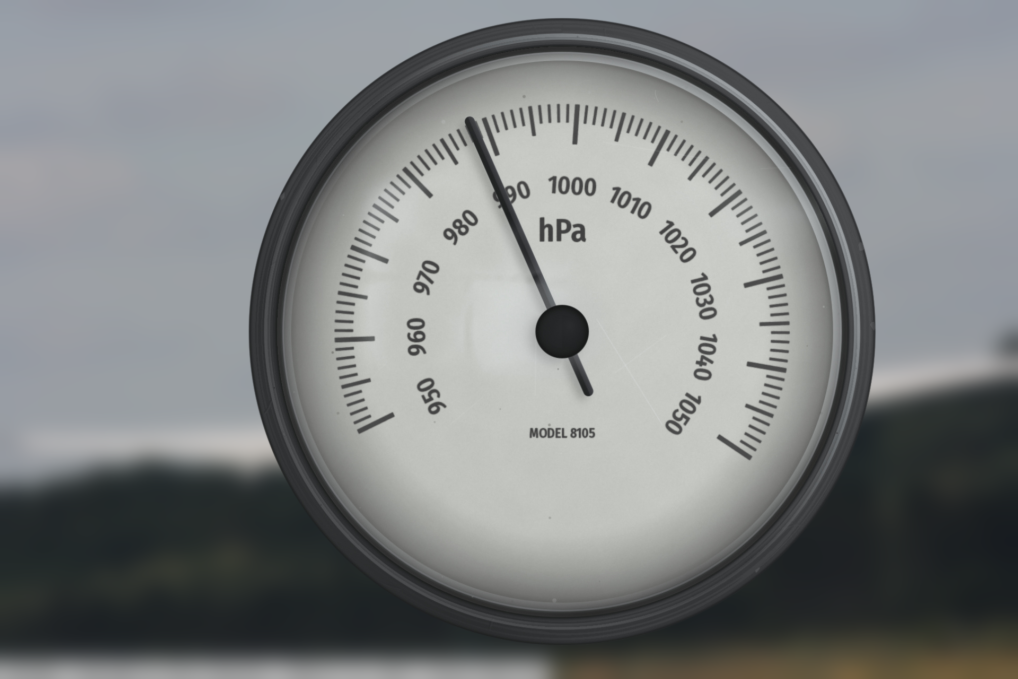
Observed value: 988.5 hPa
